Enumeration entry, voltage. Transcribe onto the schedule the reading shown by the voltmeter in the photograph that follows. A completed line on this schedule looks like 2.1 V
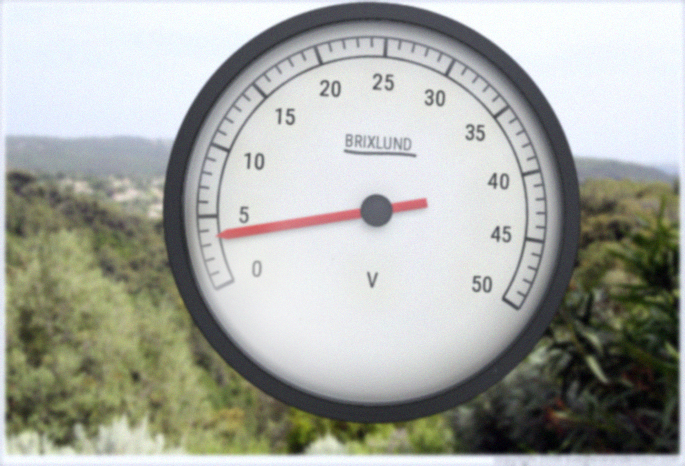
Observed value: 3.5 V
